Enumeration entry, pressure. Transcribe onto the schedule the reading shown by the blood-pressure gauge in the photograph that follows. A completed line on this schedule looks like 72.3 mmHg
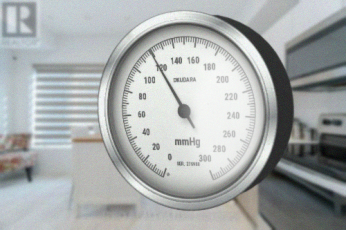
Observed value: 120 mmHg
